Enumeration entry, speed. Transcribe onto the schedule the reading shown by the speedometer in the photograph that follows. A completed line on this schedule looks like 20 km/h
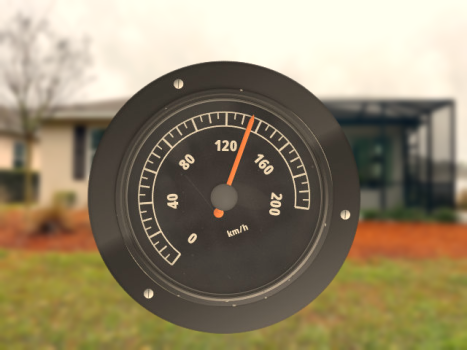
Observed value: 135 km/h
